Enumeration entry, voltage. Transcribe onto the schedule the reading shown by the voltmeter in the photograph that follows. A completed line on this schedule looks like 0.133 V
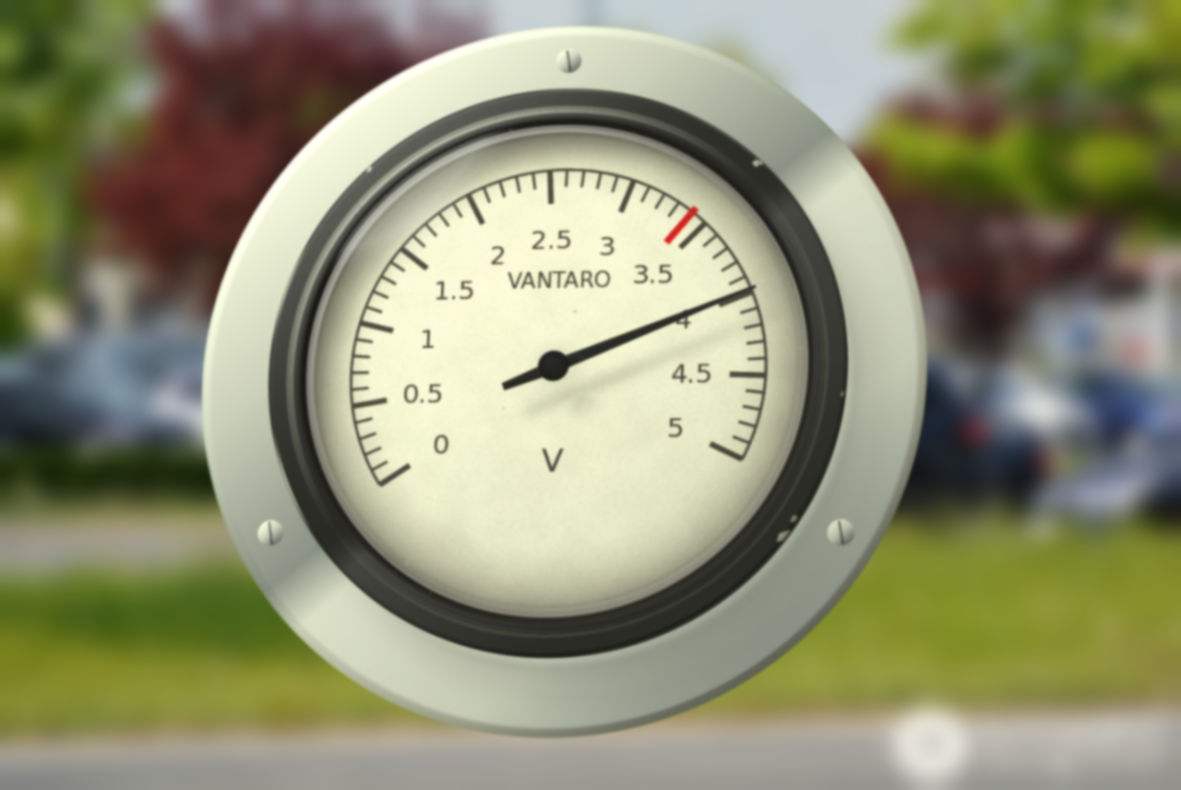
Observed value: 4 V
